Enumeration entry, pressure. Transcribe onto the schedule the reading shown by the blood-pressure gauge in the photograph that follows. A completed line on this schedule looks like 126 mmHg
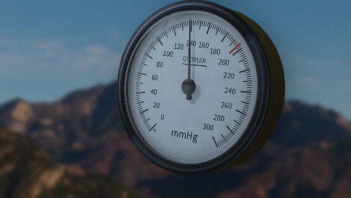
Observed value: 140 mmHg
